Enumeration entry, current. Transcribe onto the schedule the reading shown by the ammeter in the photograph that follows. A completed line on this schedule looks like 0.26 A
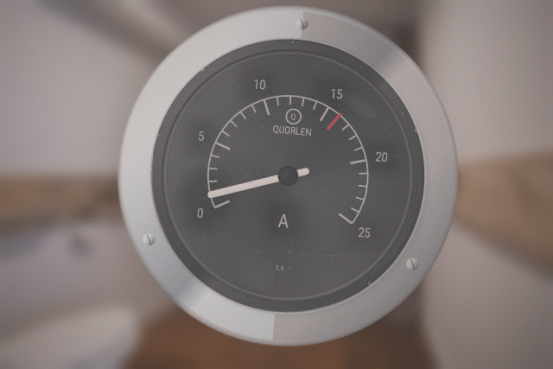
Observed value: 1 A
